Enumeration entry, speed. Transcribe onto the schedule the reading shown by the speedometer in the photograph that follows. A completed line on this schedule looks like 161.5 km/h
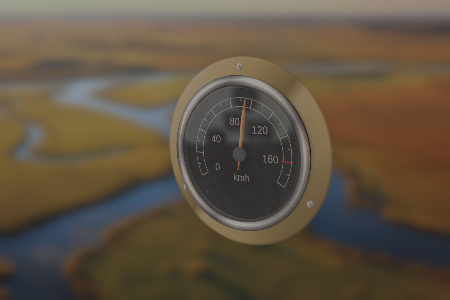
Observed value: 95 km/h
